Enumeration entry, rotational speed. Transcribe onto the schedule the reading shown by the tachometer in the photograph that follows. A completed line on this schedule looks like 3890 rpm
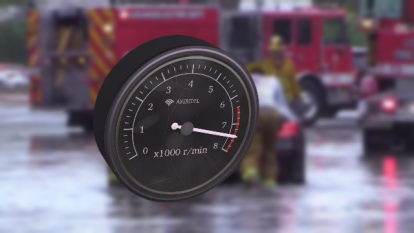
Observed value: 7400 rpm
